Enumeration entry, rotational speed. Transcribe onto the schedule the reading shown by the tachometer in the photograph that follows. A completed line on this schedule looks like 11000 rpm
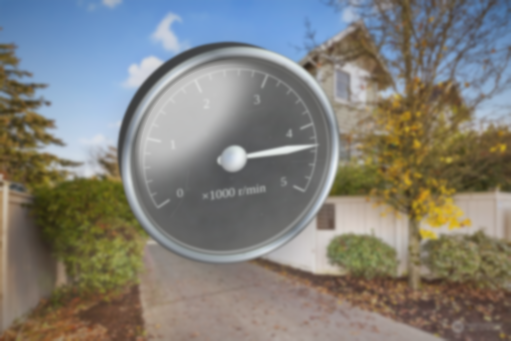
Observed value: 4300 rpm
